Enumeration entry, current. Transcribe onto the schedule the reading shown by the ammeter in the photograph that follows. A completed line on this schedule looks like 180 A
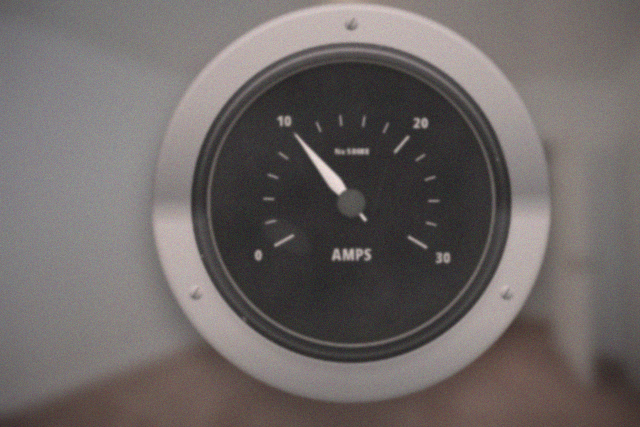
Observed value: 10 A
